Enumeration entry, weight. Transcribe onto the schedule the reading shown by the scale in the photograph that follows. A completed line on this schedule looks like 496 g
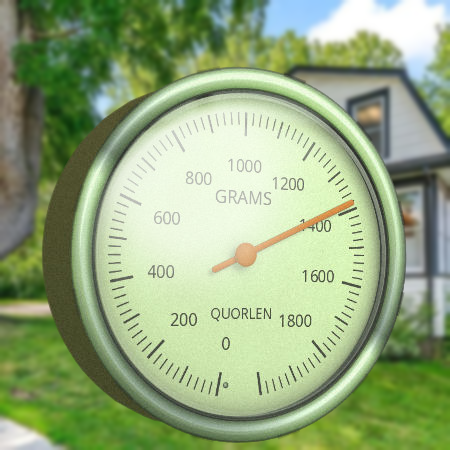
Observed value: 1380 g
